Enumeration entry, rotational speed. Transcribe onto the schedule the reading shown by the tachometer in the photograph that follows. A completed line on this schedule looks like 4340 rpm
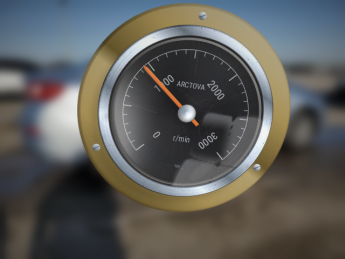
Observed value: 950 rpm
